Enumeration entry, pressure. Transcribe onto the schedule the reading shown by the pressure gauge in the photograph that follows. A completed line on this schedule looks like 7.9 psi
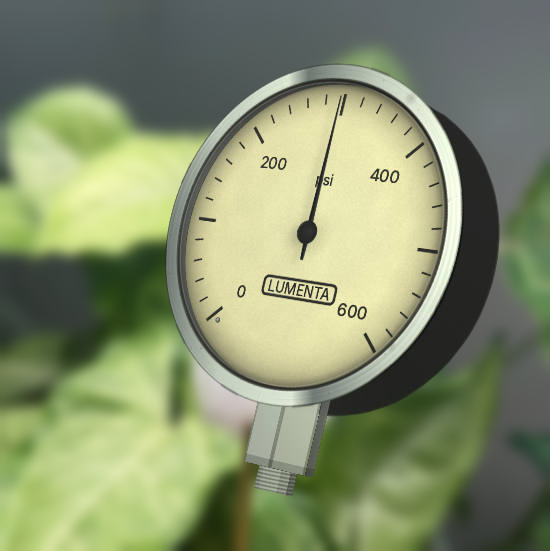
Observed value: 300 psi
